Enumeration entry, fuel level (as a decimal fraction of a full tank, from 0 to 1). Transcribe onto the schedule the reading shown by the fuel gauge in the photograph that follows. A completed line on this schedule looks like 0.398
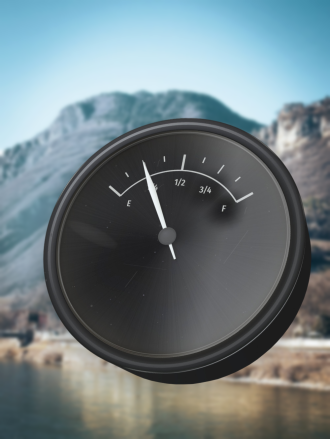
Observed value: 0.25
